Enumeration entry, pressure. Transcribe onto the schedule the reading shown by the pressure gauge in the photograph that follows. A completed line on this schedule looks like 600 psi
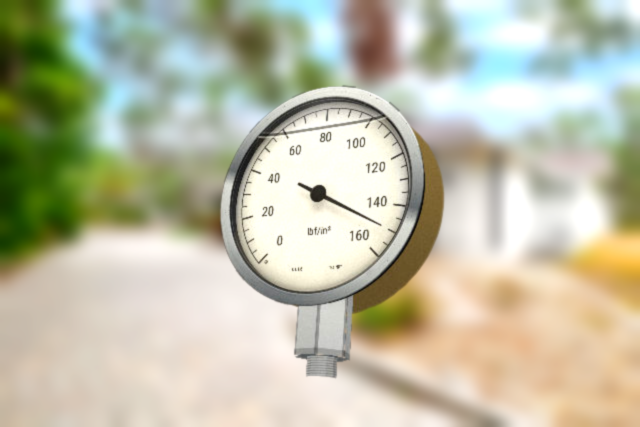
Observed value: 150 psi
